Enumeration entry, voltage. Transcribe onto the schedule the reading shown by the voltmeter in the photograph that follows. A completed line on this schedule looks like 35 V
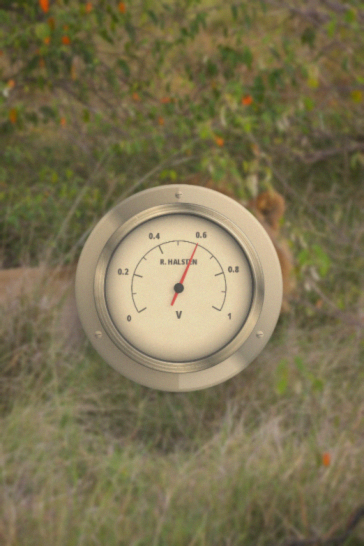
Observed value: 0.6 V
